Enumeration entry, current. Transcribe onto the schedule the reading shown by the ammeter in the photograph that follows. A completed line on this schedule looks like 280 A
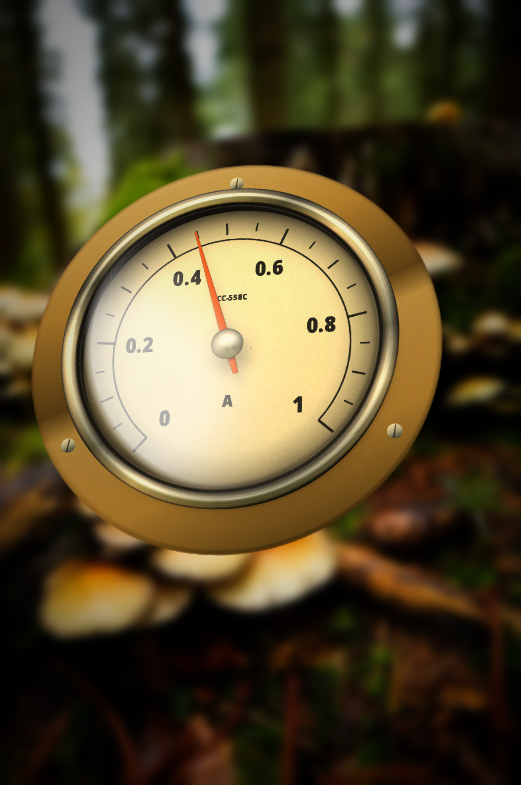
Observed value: 0.45 A
